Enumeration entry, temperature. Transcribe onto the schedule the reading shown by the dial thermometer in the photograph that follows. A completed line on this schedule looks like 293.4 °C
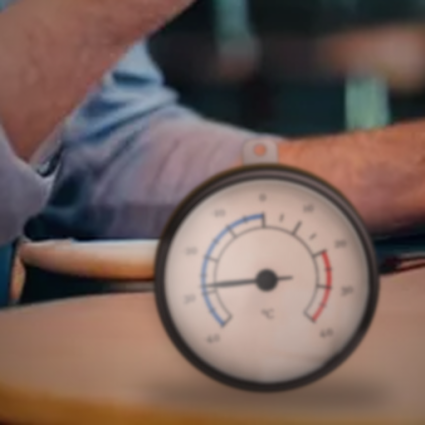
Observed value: -27.5 °C
